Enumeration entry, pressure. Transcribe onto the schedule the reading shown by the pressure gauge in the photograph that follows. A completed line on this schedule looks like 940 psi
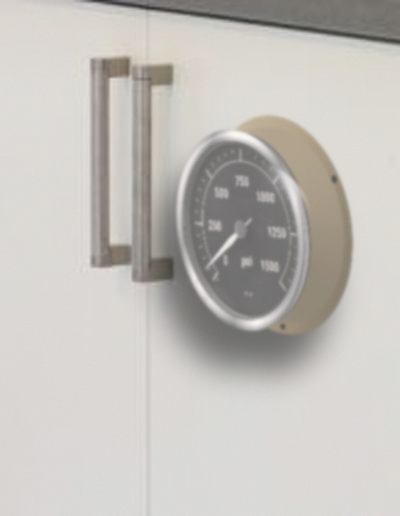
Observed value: 50 psi
